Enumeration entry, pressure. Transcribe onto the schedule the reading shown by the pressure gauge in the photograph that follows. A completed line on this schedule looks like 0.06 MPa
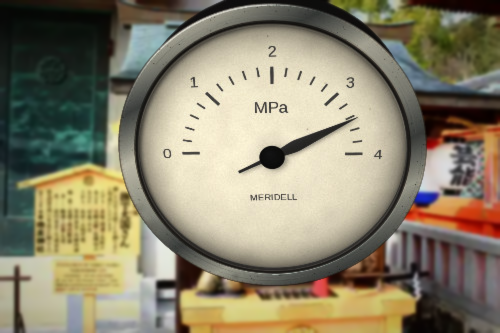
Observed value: 3.4 MPa
